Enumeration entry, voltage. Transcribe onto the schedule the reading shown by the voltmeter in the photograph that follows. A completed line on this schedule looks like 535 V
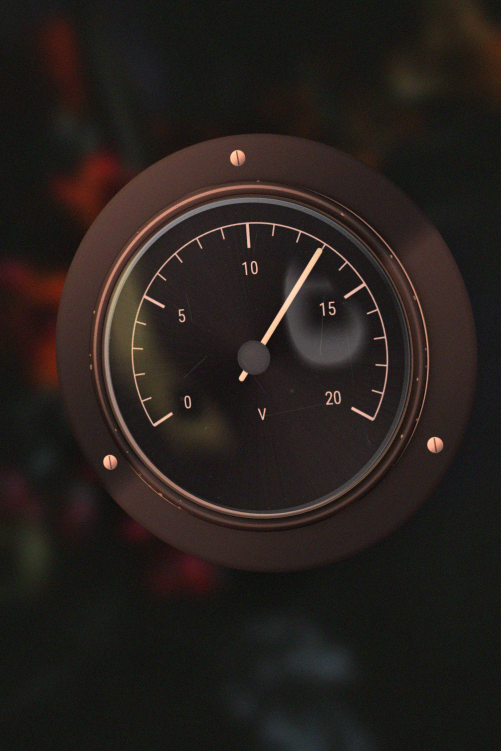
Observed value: 13 V
